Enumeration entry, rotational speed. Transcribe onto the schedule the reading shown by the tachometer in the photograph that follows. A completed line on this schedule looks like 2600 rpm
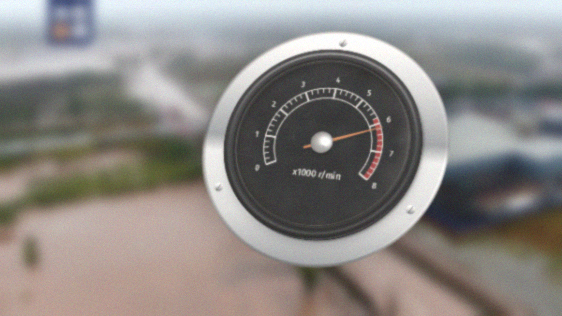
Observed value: 6200 rpm
